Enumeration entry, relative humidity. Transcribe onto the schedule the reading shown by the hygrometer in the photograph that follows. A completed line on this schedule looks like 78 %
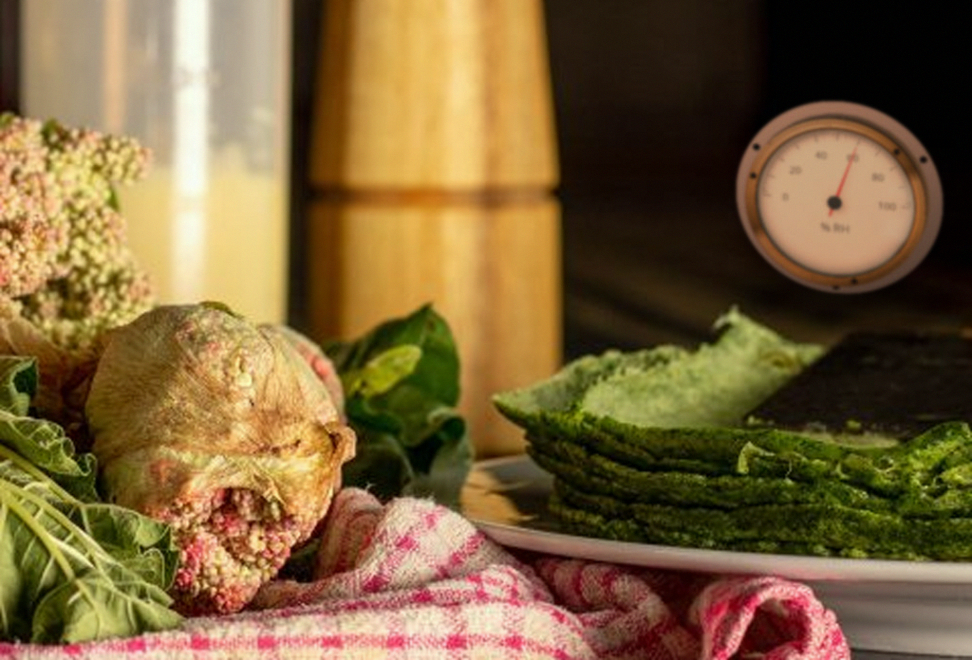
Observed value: 60 %
